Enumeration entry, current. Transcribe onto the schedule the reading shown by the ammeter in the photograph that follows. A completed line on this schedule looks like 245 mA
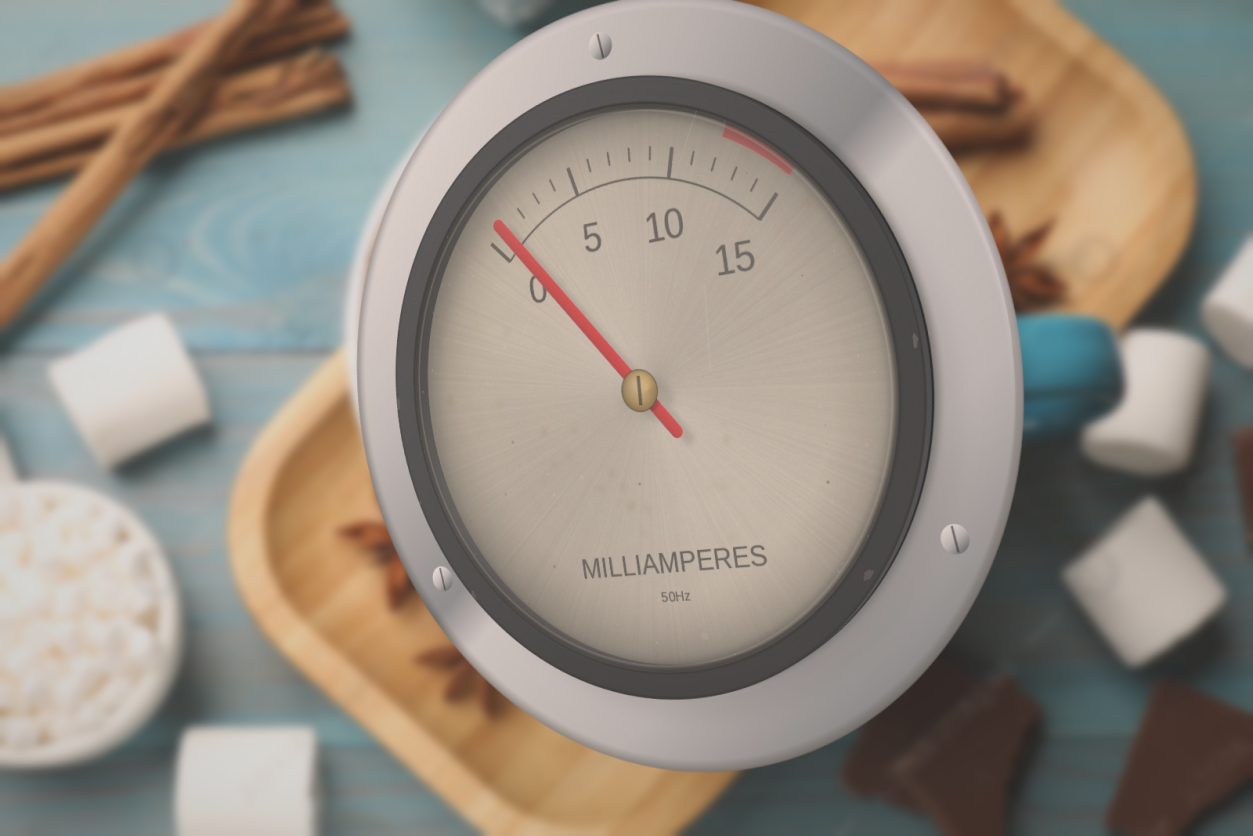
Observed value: 1 mA
